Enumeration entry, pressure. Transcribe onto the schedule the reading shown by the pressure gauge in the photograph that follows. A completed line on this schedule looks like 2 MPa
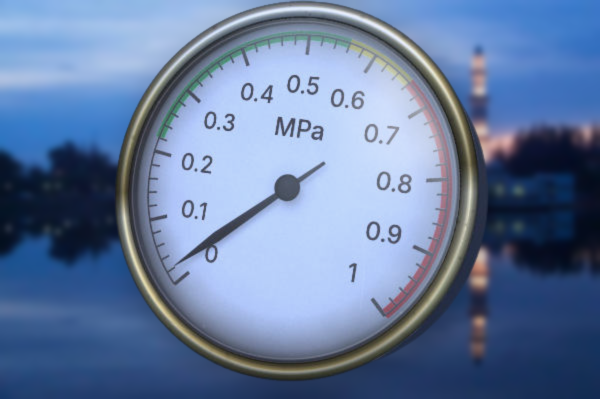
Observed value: 0.02 MPa
